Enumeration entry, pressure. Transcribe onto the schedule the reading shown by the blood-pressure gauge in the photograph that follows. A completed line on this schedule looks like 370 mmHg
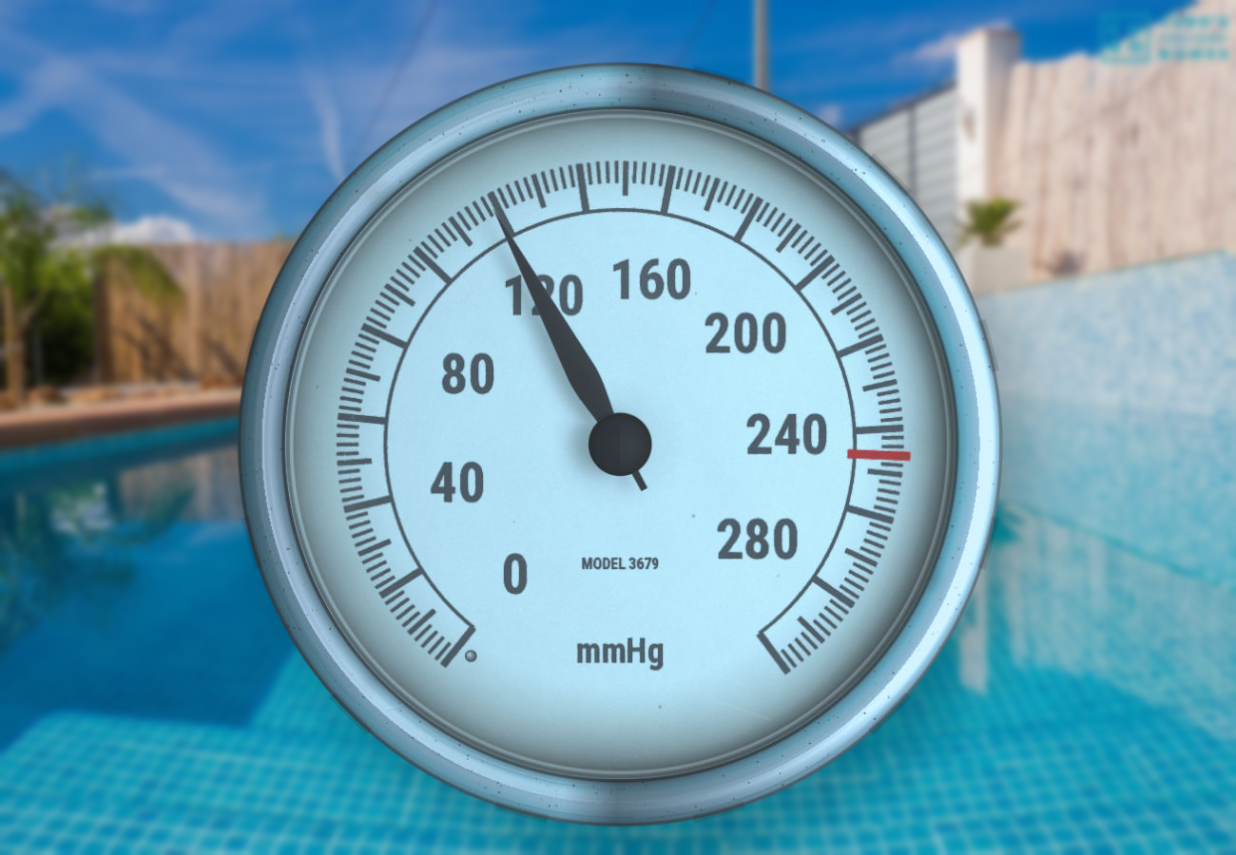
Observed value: 119 mmHg
